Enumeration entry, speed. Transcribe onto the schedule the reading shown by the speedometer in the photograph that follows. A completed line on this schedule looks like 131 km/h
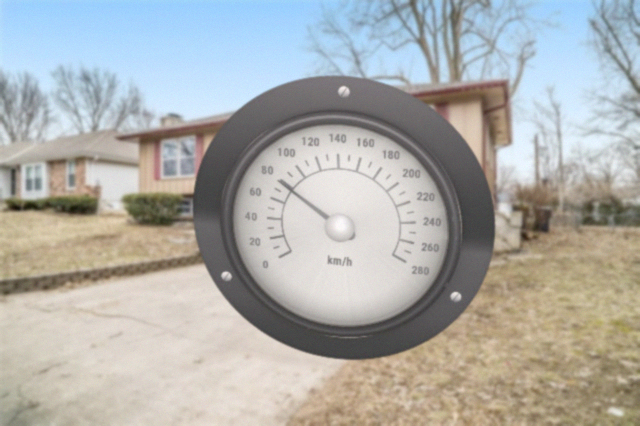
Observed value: 80 km/h
